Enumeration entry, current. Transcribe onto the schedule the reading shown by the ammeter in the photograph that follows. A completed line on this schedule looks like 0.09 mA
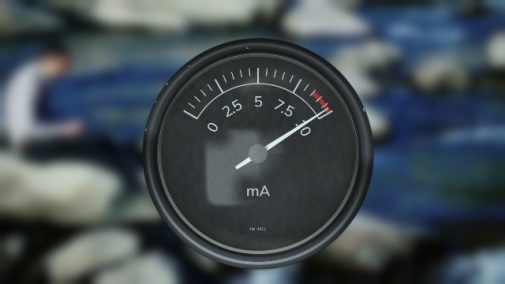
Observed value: 9.75 mA
